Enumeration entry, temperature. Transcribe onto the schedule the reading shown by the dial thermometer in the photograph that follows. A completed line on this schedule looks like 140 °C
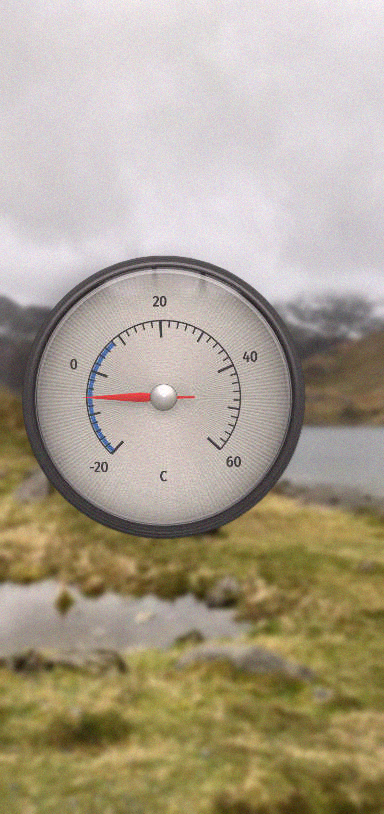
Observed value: -6 °C
